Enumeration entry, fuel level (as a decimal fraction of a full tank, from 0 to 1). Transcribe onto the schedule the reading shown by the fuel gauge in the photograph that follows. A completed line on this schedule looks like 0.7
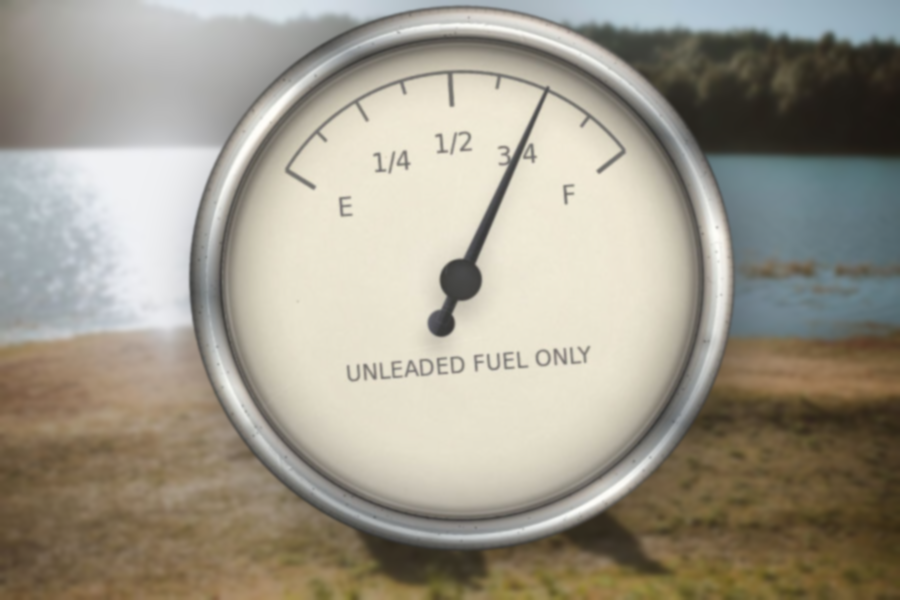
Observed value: 0.75
